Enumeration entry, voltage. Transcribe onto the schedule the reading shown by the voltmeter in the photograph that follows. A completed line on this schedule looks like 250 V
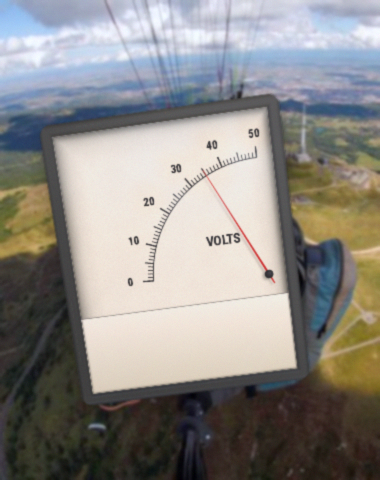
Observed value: 35 V
